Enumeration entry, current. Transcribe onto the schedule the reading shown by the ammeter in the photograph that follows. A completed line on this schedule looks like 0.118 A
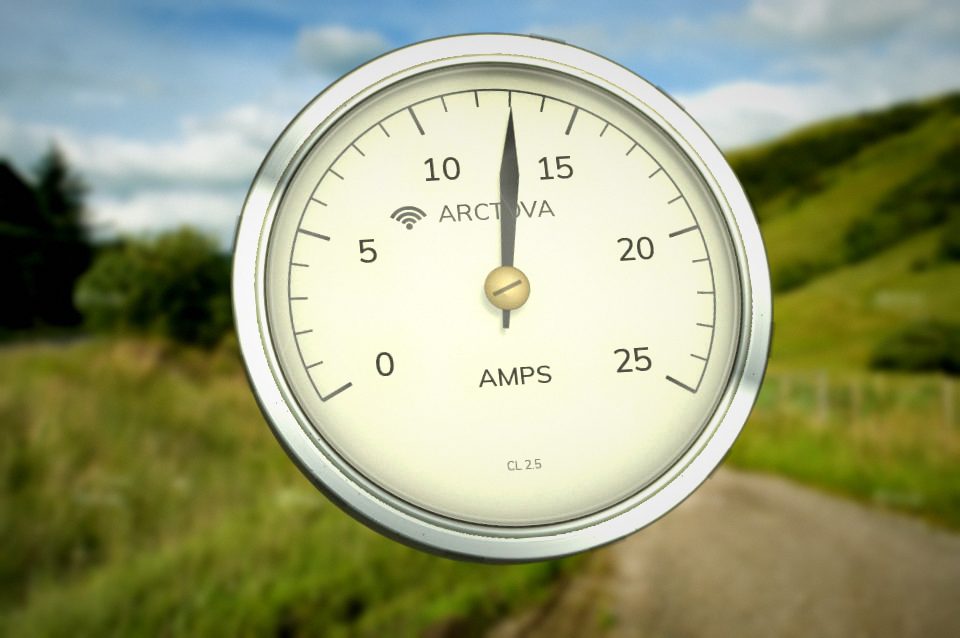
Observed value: 13 A
